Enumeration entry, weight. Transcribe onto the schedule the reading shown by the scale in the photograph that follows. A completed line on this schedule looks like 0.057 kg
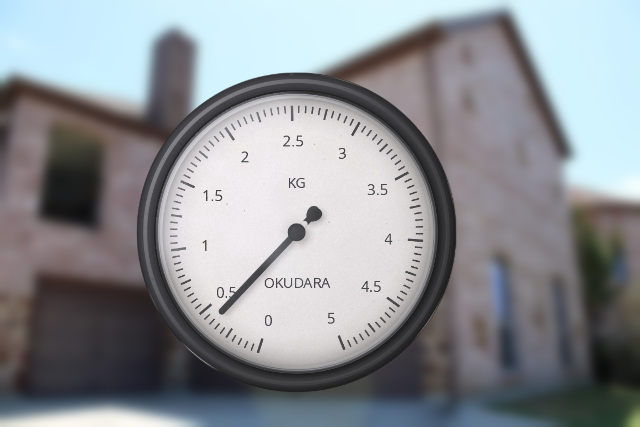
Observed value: 0.4 kg
